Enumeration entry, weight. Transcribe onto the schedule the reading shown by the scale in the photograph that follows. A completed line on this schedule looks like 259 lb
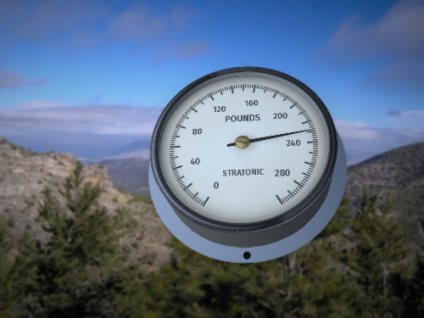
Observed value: 230 lb
